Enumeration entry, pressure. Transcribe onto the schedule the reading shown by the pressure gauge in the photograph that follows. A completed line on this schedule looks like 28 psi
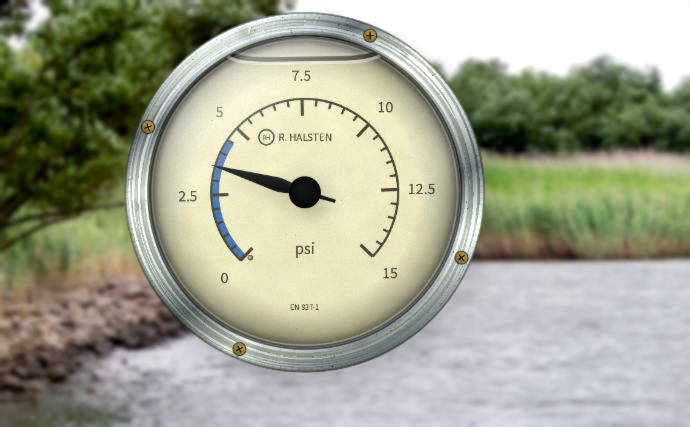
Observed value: 3.5 psi
